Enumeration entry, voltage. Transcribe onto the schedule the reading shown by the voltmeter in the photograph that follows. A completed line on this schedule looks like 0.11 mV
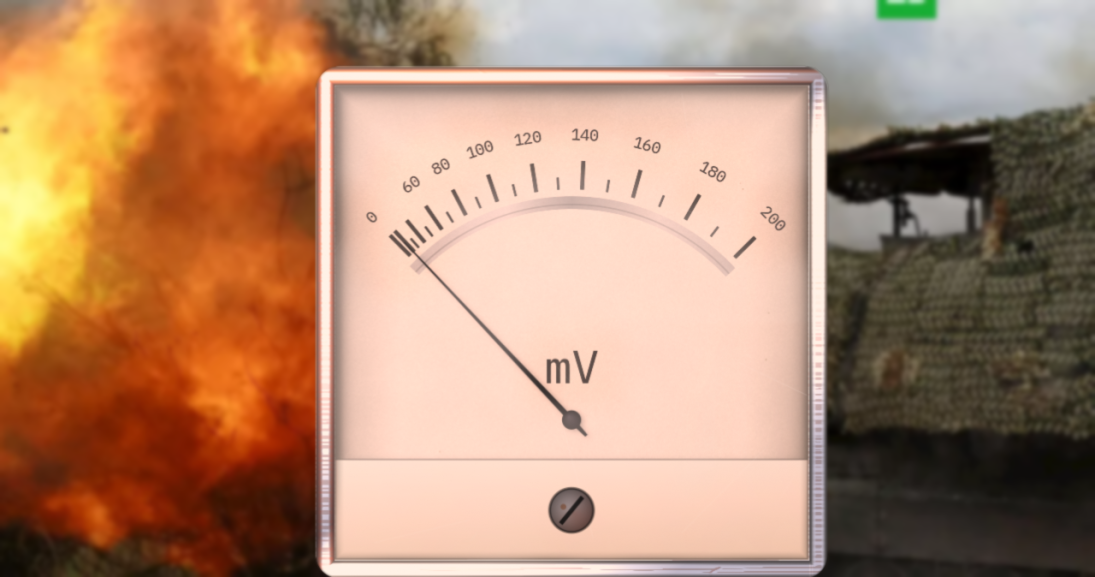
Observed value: 20 mV
